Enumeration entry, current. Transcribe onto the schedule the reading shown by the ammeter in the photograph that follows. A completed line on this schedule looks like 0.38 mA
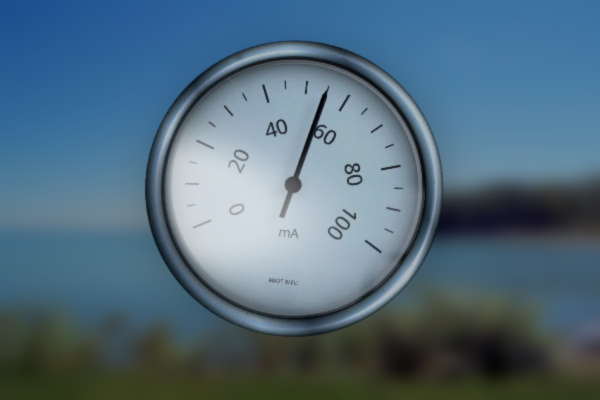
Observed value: 55 mA
